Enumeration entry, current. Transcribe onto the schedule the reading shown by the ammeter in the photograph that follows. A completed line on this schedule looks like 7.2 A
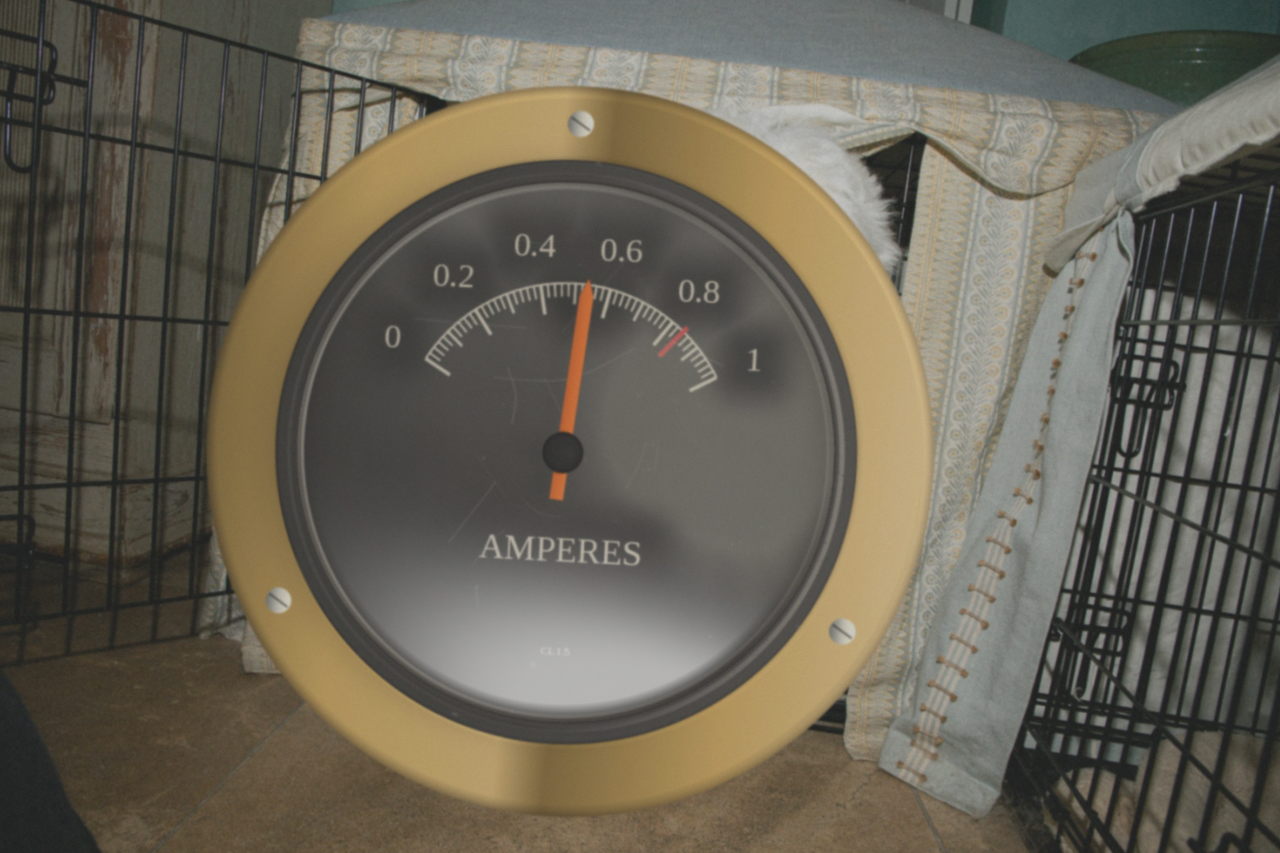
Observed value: 0.54 A
